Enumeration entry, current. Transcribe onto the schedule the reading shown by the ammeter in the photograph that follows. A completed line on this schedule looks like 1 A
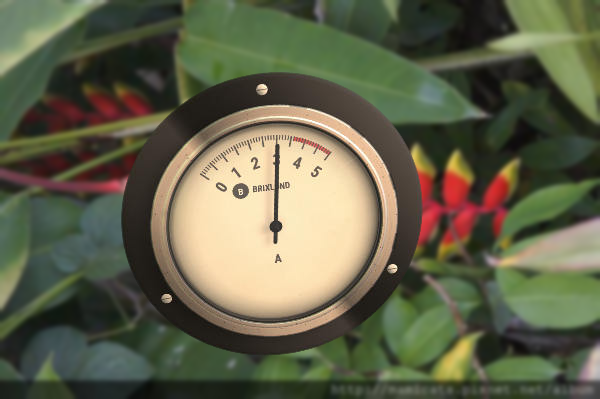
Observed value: 3 A
